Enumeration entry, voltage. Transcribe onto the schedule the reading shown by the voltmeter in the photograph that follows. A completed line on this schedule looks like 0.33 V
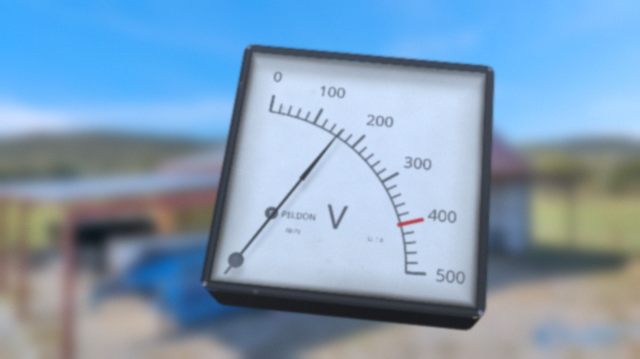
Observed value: 160 V
